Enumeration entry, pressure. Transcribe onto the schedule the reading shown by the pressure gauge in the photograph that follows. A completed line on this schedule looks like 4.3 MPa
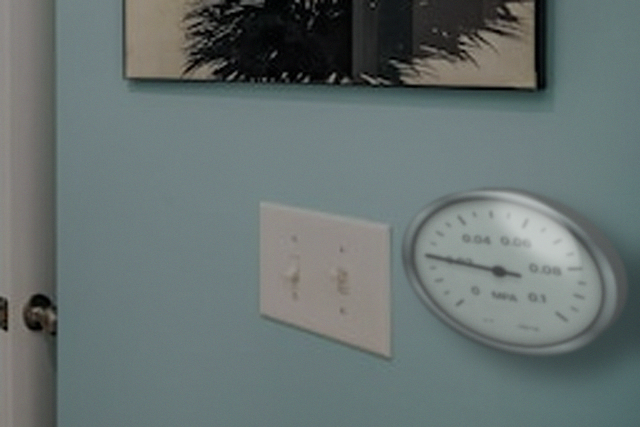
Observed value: 0.02 MPa
